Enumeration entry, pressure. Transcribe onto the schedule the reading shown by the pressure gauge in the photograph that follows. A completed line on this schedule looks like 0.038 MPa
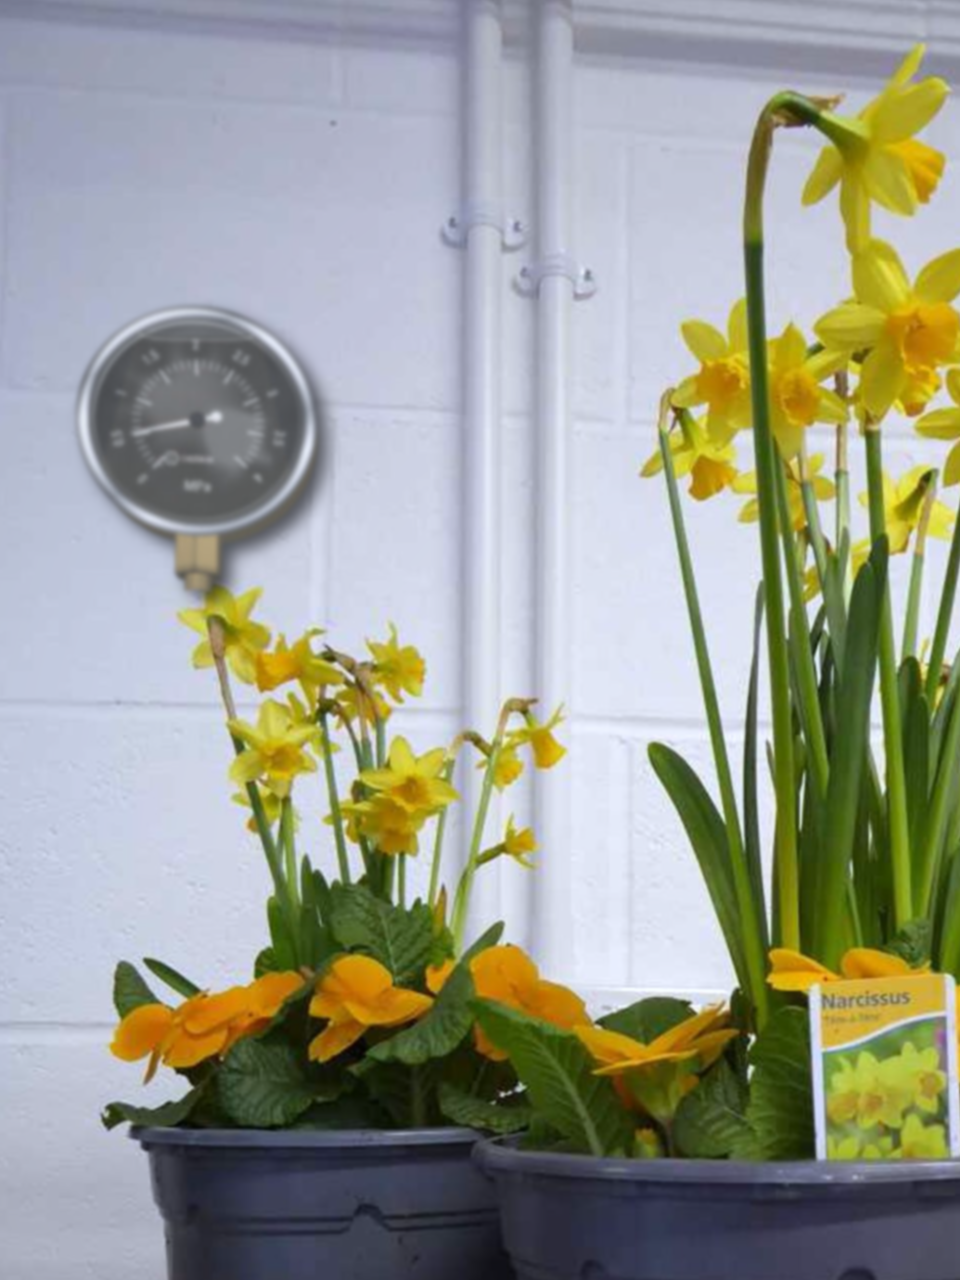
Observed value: 0.5 MPa
